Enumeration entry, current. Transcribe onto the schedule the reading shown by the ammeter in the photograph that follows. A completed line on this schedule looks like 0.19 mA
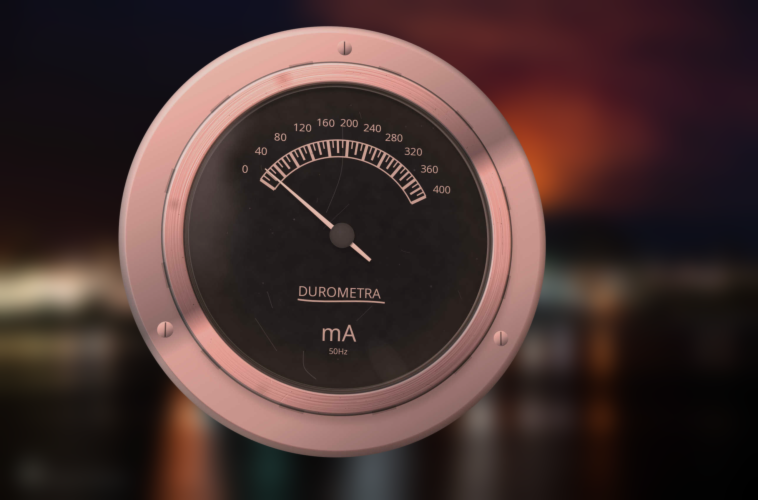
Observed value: 20 mA
